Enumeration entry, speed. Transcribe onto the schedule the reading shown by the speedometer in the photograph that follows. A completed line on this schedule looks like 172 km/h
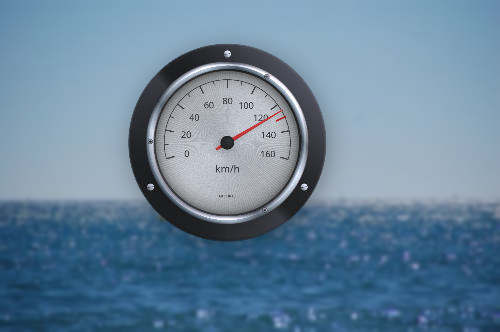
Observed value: 125 km/h
